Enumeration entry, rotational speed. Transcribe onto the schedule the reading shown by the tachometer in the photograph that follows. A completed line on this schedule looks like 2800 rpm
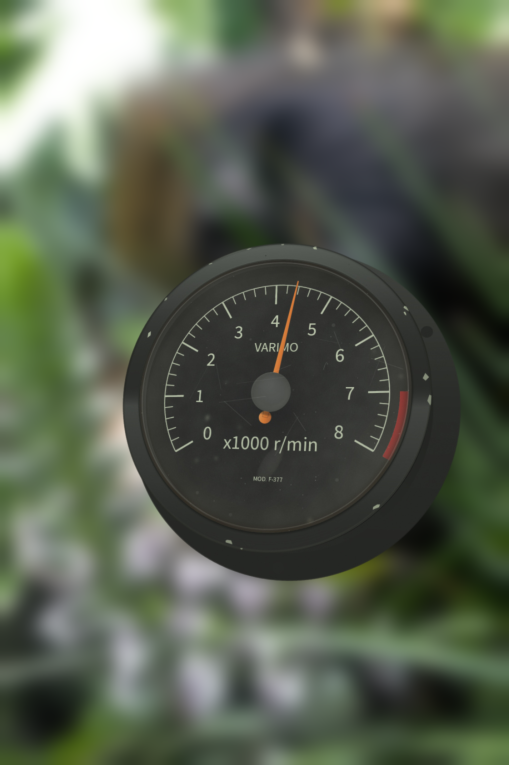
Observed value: 4400 rpm
